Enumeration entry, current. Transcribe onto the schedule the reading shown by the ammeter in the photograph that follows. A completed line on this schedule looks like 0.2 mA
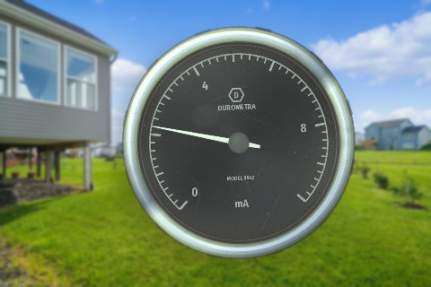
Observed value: 2.2 mA
